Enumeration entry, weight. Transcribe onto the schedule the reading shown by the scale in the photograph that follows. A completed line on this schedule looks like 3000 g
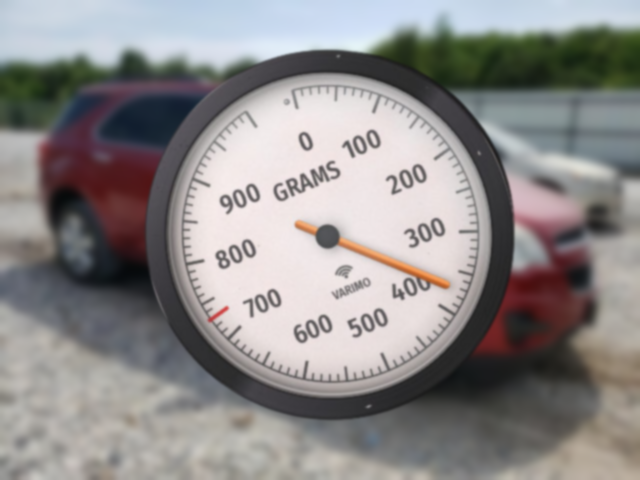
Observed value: 370 g
